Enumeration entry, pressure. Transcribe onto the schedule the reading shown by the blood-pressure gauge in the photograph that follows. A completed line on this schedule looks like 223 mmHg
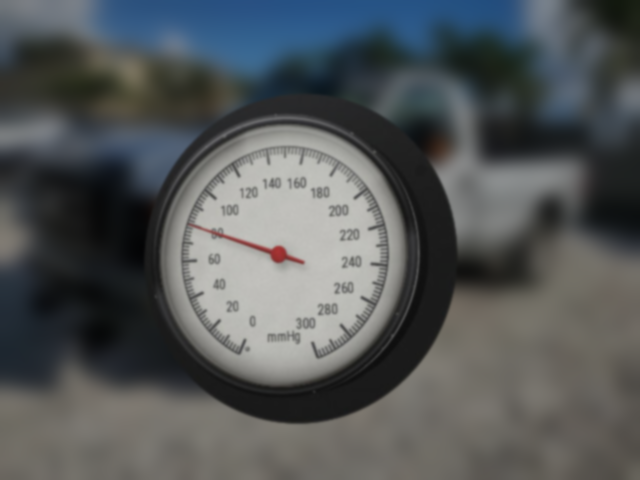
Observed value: 80 mmHg
